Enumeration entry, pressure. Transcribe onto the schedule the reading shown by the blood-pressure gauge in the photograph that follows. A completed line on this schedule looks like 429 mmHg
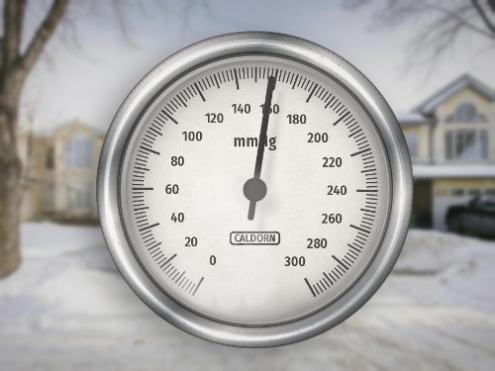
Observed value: 158 mmHg
